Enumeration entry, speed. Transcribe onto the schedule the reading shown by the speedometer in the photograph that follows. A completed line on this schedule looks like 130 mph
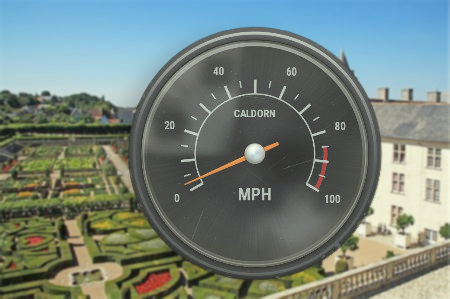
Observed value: 2.5 mph
